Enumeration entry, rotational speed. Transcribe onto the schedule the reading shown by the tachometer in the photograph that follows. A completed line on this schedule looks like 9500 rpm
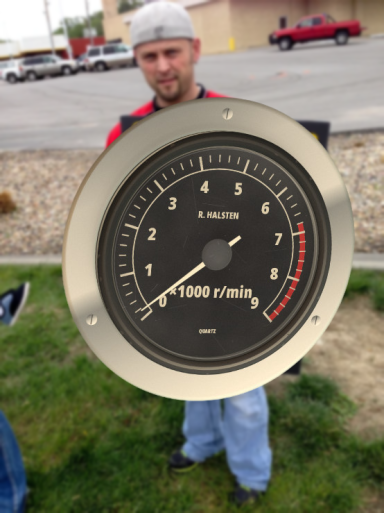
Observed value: 200 rpm
